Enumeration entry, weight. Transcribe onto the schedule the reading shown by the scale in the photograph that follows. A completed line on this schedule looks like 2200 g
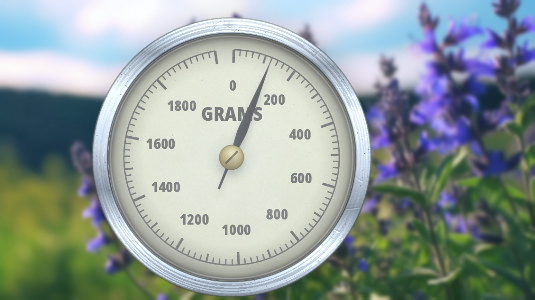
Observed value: 120 g
